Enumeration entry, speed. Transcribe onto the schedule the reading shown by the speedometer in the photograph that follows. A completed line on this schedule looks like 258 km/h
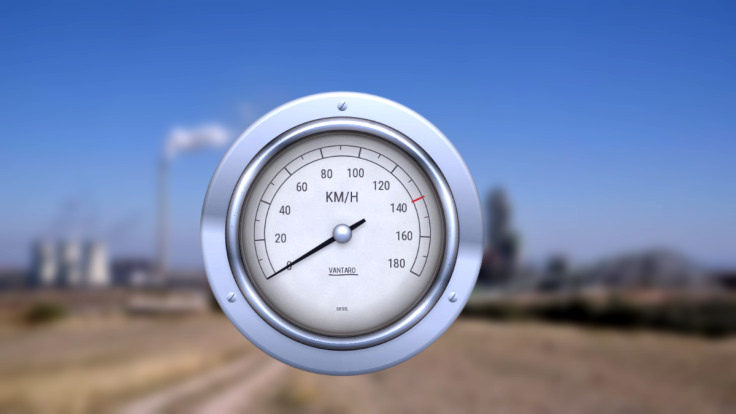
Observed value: 0 km/h
